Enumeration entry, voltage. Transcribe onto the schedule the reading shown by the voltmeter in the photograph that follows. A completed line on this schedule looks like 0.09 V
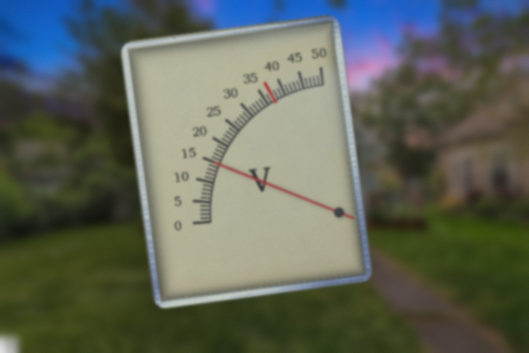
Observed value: 15 V
